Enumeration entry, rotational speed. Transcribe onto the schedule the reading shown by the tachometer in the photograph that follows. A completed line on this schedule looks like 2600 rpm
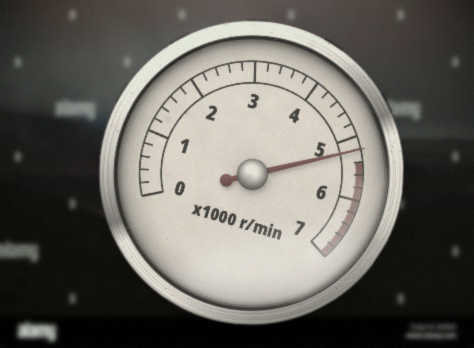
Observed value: 5200 rpm
